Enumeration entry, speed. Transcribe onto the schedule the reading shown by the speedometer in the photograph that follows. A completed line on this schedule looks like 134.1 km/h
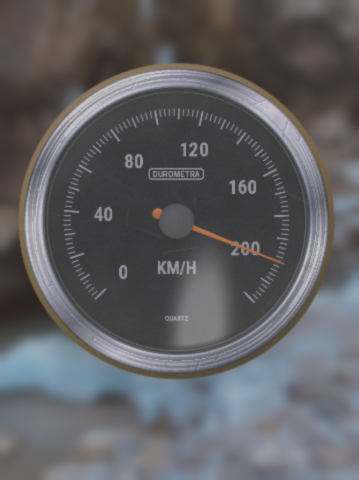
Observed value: 200 km/h
